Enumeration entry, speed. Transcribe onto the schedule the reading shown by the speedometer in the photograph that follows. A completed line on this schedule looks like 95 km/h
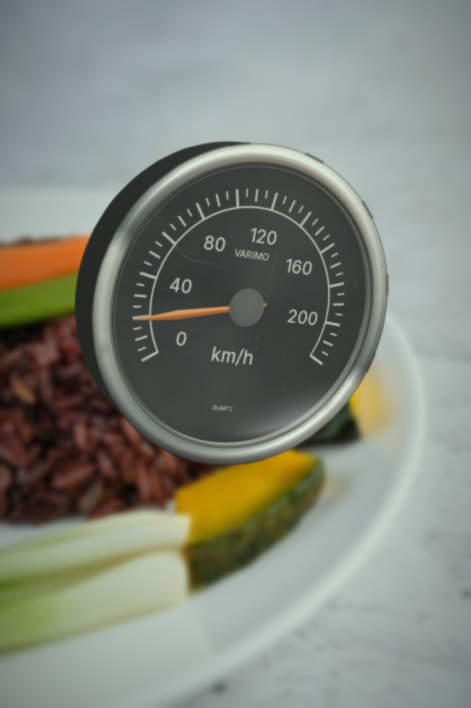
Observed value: 20 km/h
